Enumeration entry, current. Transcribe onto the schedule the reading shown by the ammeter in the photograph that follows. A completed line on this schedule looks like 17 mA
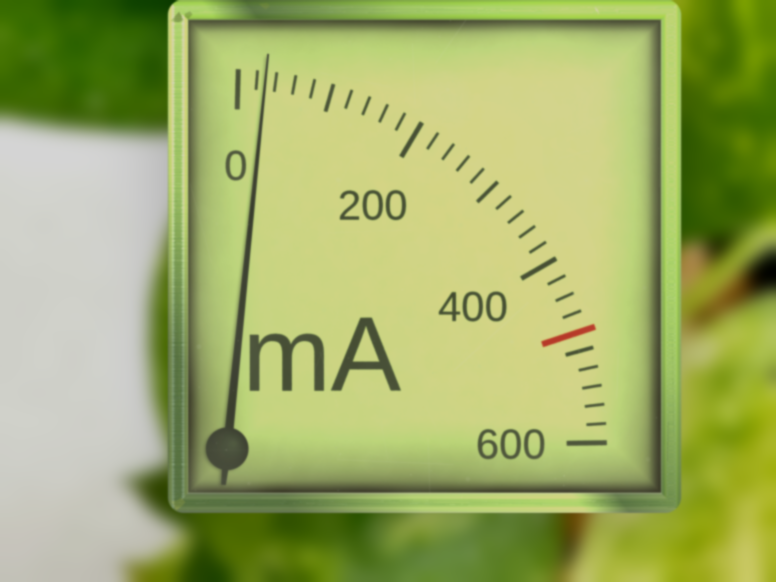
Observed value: 30 mA
